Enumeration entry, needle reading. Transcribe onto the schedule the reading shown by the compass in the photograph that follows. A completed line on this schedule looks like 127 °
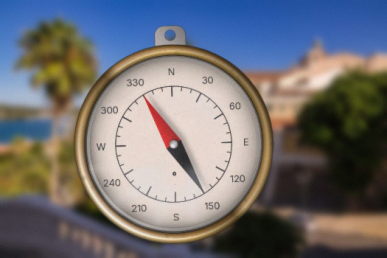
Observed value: 330 °
